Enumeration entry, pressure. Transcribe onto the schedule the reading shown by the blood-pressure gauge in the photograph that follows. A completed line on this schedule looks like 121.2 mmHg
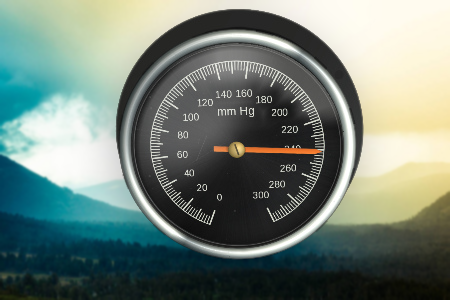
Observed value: 240 mmHg
